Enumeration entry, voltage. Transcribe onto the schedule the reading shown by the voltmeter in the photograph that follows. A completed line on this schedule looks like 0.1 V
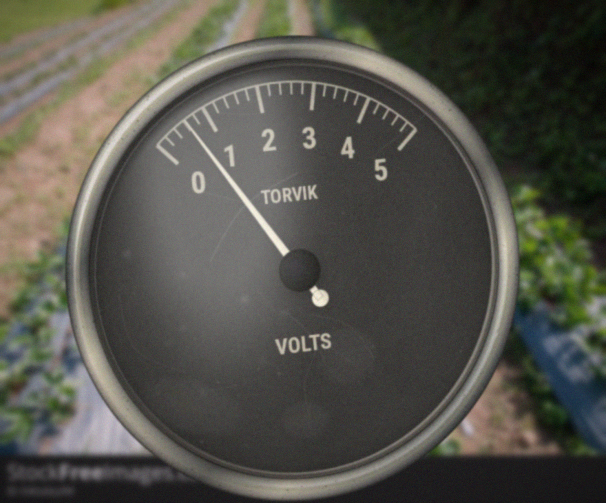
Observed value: 0.6 V
